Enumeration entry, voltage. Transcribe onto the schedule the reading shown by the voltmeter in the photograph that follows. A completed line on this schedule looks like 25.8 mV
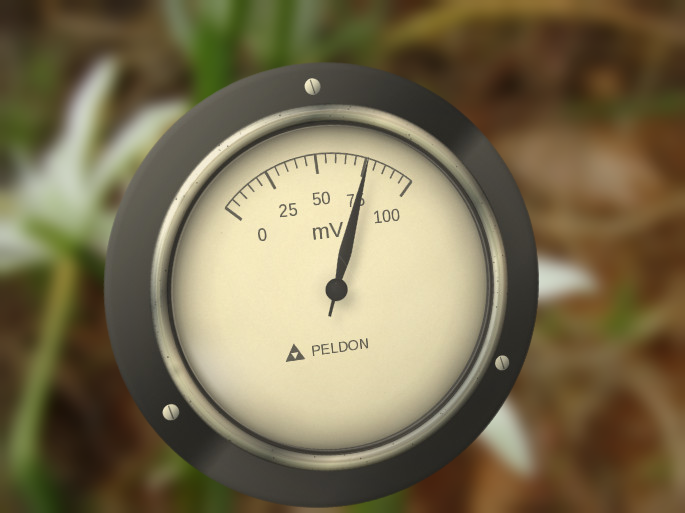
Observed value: 75 mV
